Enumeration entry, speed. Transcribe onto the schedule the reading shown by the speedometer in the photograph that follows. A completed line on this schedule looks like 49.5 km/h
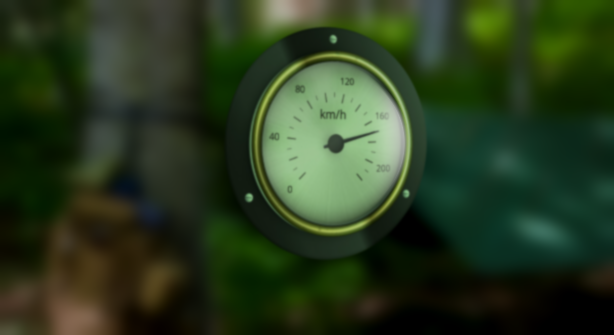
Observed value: 170 km/h
